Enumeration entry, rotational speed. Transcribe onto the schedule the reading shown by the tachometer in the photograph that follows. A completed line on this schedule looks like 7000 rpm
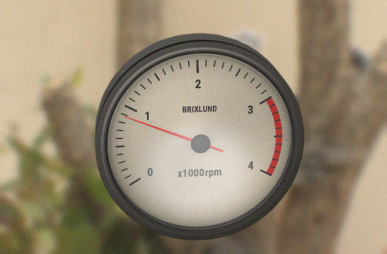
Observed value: 900 rpm
